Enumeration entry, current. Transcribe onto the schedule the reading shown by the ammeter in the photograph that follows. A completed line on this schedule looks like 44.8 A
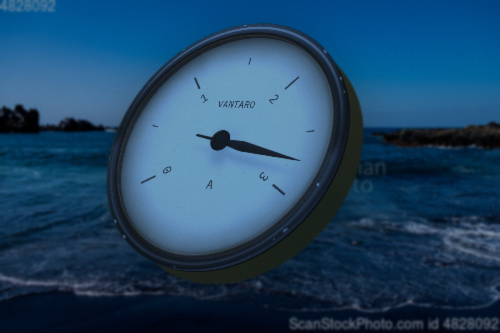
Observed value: 2.75 A
